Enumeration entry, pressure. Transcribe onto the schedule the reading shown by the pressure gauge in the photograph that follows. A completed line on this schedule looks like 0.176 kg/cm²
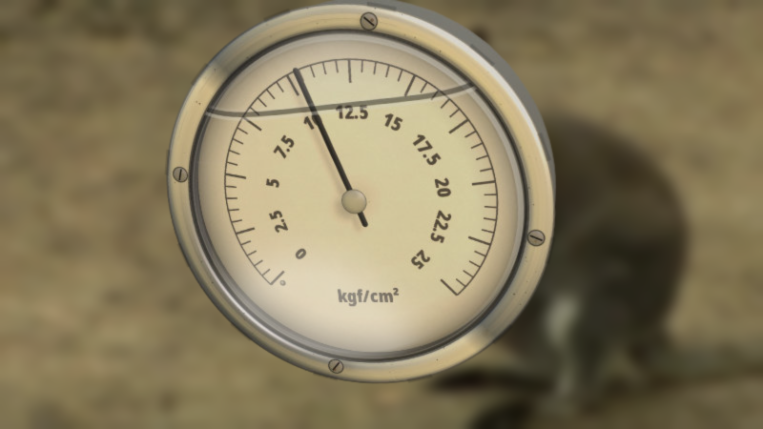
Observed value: 10.5 kg/cm²
